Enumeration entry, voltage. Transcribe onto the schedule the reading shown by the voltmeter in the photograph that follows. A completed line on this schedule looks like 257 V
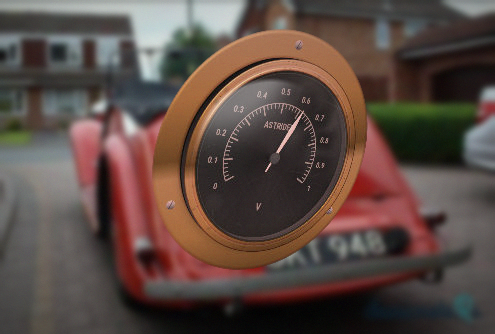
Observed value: 0.6 V
